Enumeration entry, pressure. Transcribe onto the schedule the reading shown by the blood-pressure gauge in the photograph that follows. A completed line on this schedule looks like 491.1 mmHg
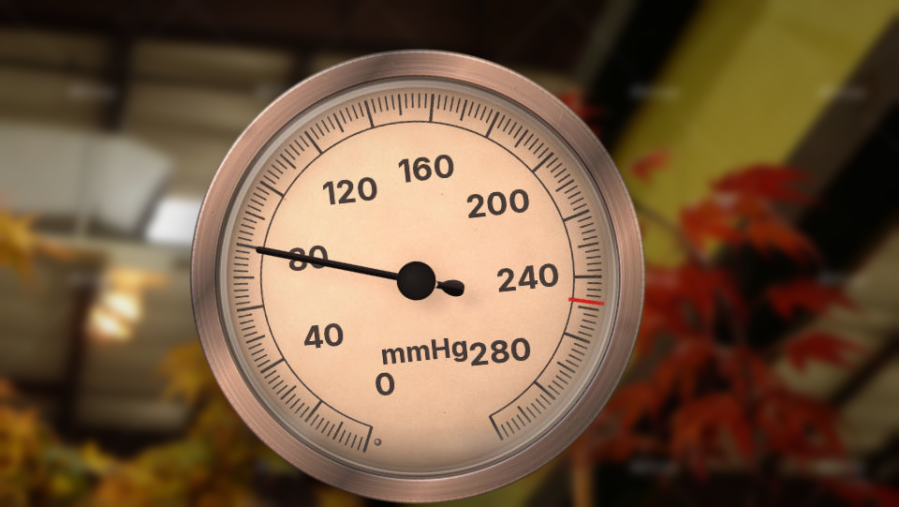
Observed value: 80 mmHg
